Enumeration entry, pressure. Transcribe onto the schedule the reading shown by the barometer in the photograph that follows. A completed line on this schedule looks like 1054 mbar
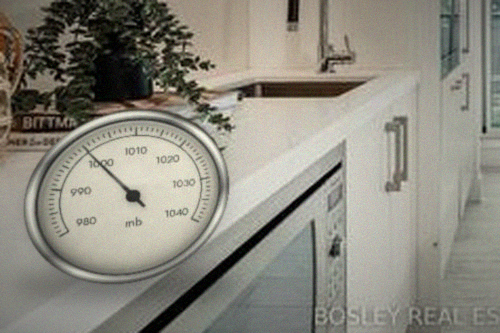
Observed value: 1000 mbar
